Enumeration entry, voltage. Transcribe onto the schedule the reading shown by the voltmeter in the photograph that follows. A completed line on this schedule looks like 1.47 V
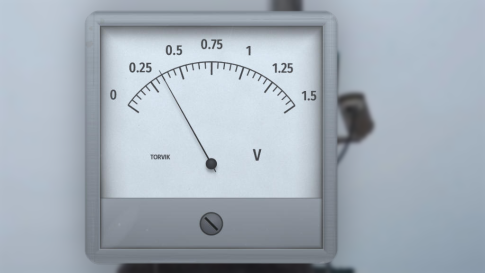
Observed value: 0.35 V
